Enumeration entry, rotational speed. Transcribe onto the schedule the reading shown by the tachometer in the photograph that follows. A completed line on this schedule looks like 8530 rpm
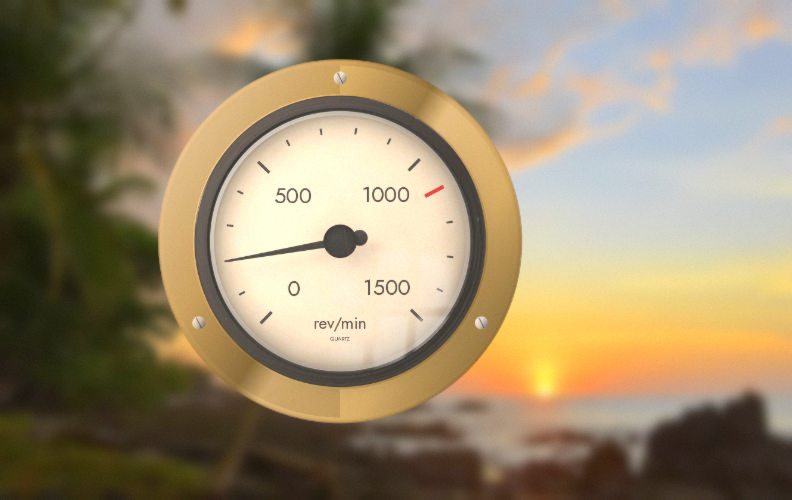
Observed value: 200 rpm
